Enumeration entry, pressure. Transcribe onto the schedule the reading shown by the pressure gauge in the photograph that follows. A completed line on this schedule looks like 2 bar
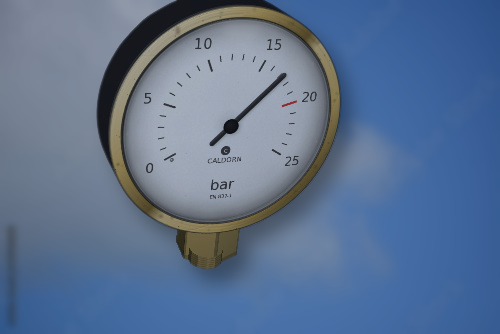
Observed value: 17 bar
